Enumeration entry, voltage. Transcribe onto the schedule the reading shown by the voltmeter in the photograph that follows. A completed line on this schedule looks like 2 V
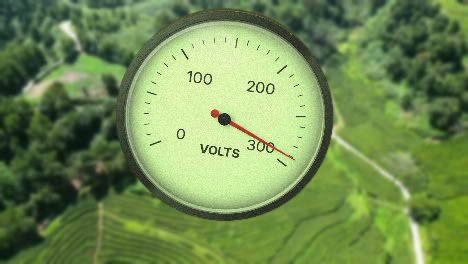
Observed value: 290 V
